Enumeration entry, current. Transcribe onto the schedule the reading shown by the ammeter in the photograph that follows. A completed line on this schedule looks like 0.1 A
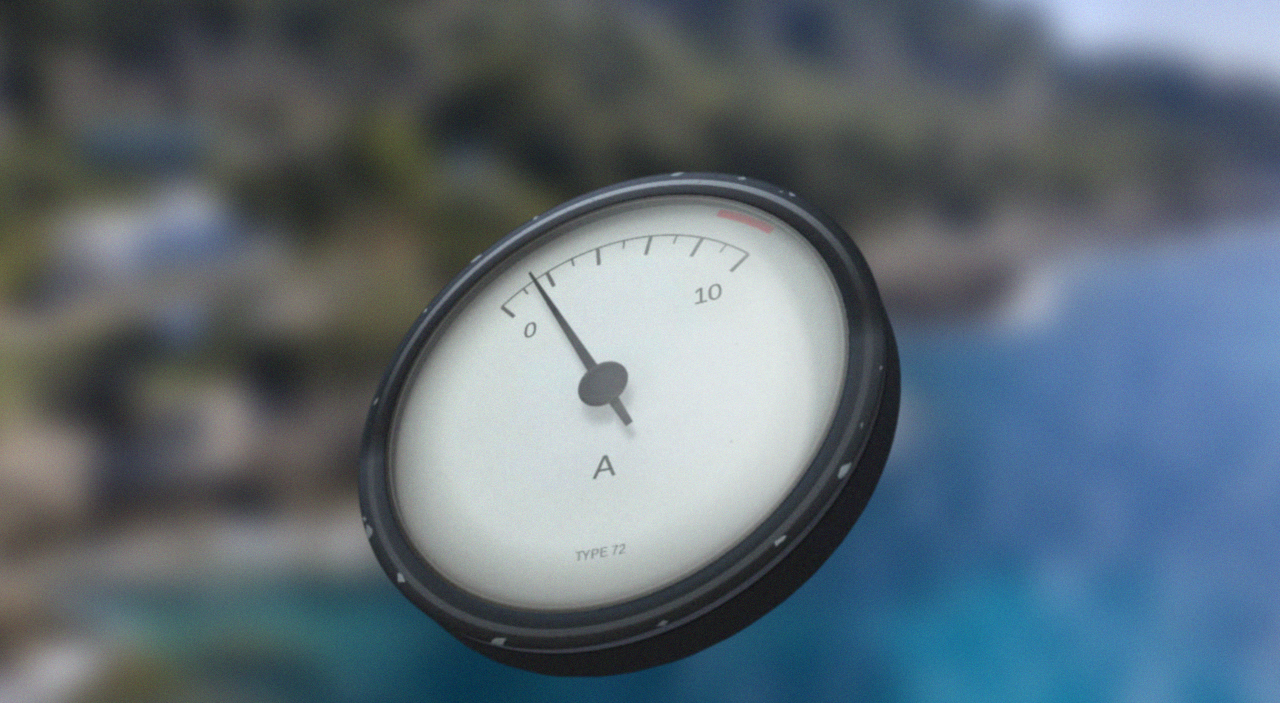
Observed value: 1.5 A
